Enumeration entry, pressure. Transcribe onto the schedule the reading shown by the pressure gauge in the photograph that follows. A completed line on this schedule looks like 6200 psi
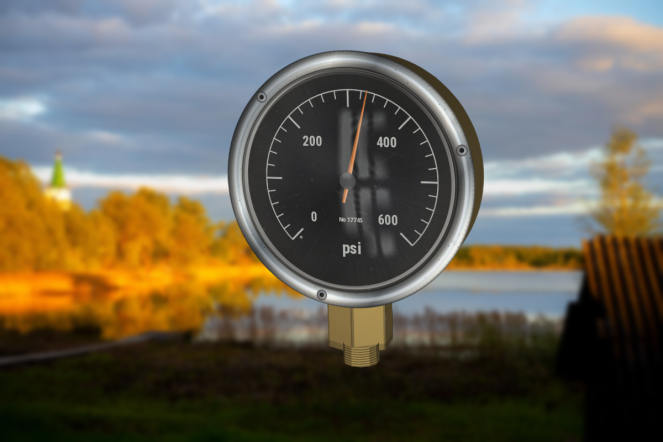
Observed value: 330 psi
